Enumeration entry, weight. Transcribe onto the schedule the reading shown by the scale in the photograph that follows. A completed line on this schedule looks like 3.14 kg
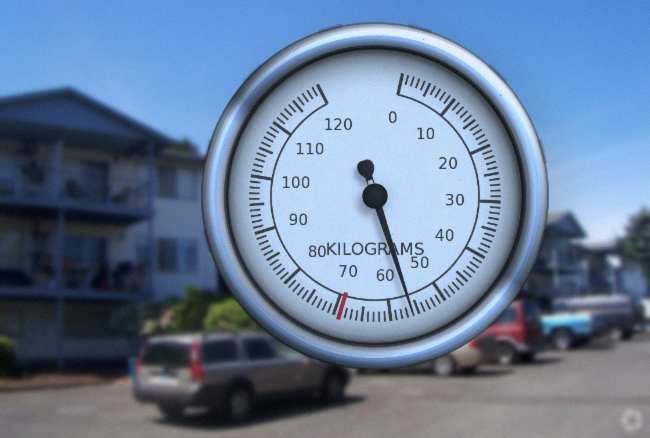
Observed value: 56 kg
